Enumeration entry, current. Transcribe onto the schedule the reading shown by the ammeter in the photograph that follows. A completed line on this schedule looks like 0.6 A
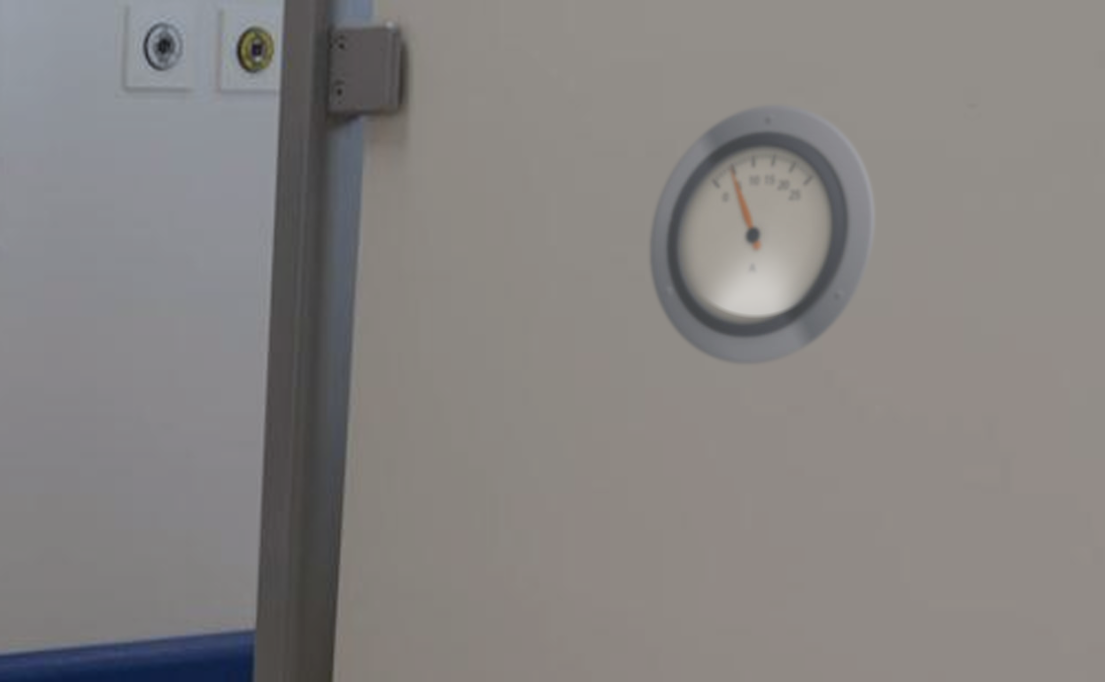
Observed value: 5 A
